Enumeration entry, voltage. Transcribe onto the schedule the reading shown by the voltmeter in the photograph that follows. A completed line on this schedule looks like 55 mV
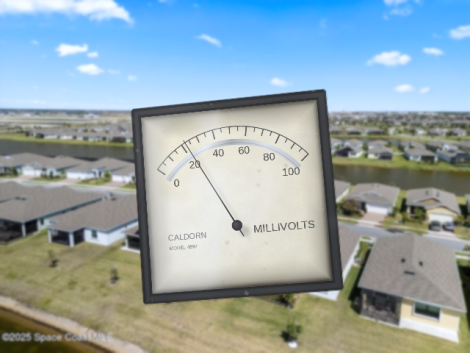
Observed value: 22.5 mV
